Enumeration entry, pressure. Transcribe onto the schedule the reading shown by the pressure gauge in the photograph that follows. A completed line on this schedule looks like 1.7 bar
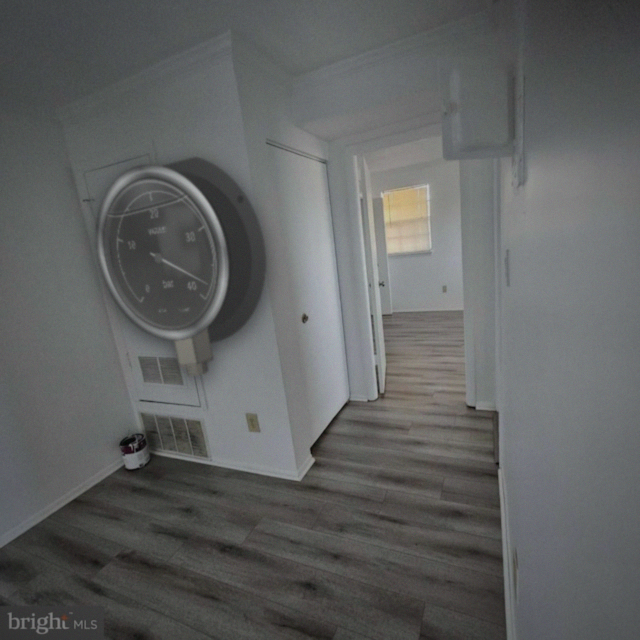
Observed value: 37.5 bar
